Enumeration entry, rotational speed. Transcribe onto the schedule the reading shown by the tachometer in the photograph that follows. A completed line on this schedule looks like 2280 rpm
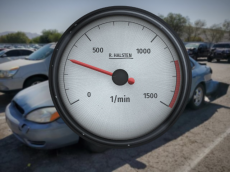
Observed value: 300 rpm
